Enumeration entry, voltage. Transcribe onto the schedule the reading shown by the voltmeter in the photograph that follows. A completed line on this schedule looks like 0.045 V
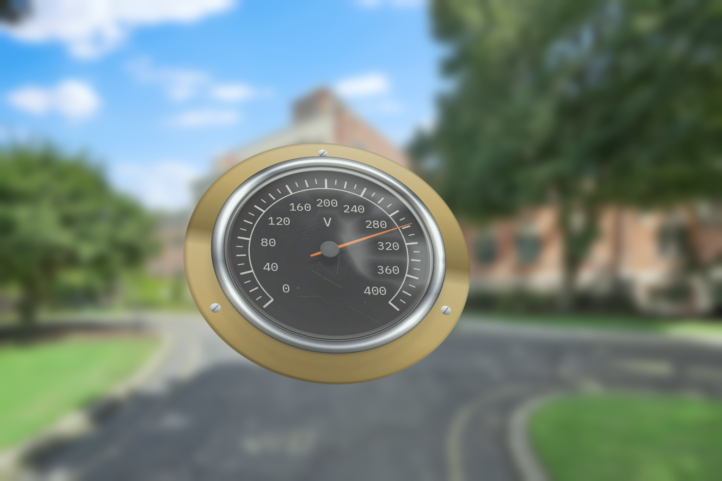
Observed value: 300 V
